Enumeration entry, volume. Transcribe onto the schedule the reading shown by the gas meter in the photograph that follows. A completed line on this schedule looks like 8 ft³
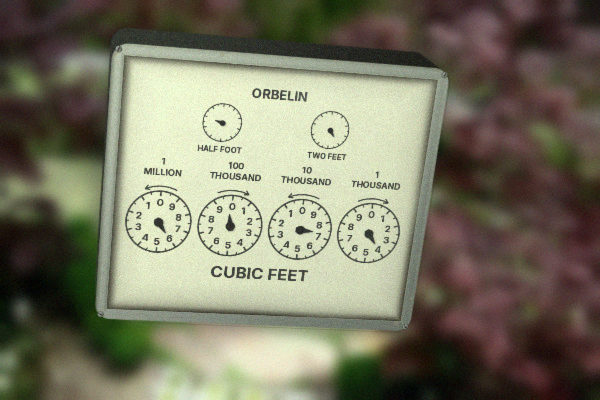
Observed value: 597400 ft³
